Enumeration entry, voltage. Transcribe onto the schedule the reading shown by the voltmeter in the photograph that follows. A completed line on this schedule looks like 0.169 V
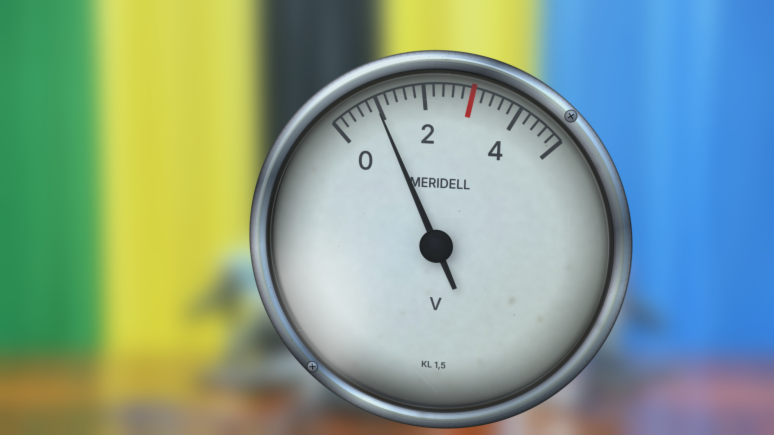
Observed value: 1 V
